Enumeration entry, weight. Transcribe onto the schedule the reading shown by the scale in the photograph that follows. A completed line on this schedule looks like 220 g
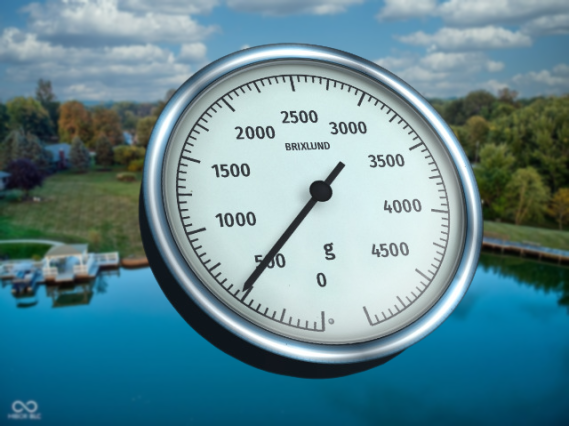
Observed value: 525 g
